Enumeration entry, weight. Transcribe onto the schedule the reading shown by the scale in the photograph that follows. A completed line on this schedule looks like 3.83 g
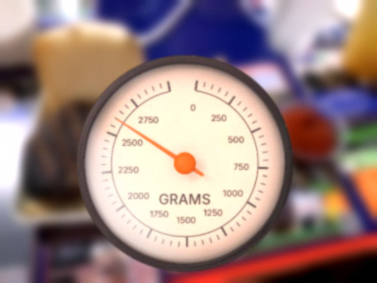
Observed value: 2600 g
